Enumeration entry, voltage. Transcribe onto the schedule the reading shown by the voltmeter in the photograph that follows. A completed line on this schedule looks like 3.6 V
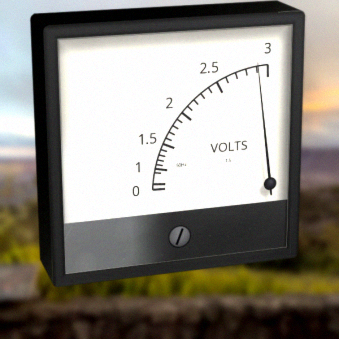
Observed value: 2.9 V
